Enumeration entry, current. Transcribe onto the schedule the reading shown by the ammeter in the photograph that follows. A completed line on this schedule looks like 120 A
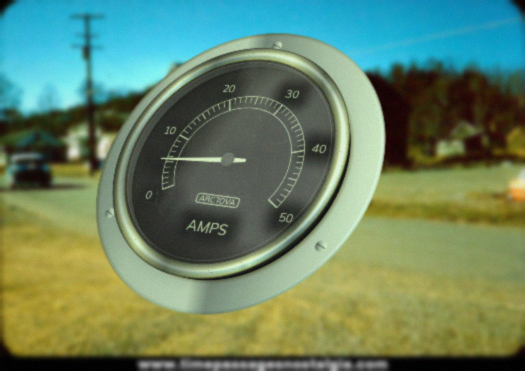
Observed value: 5 A
